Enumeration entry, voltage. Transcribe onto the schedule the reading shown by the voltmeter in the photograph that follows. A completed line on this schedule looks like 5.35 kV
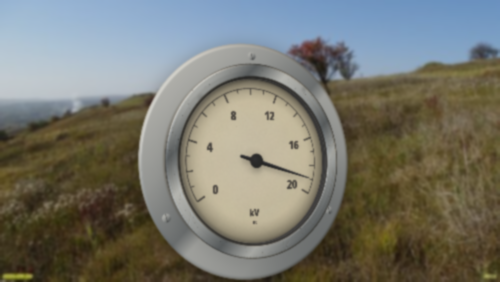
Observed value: 19 kV
